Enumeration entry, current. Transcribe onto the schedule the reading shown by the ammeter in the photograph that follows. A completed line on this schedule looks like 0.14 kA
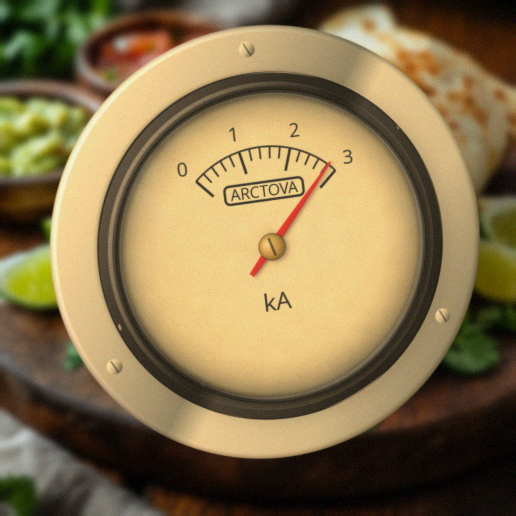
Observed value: 2.8 kA
